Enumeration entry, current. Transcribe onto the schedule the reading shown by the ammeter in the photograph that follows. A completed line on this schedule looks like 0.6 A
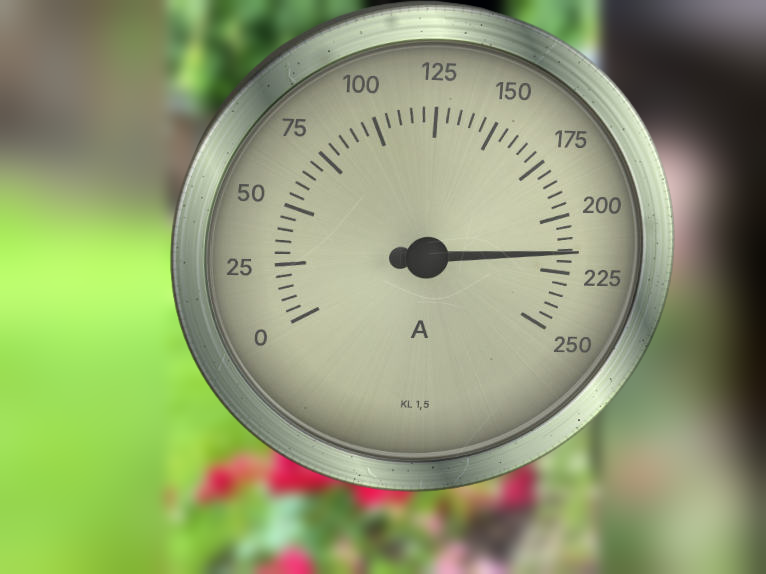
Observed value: 215 A
